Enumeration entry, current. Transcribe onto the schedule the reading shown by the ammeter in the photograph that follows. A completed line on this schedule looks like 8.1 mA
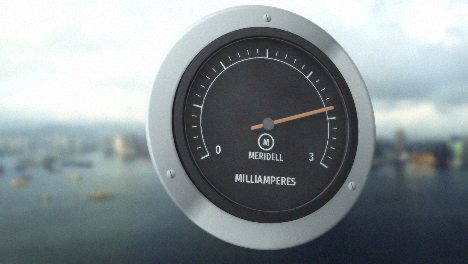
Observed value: 2.4 mA
